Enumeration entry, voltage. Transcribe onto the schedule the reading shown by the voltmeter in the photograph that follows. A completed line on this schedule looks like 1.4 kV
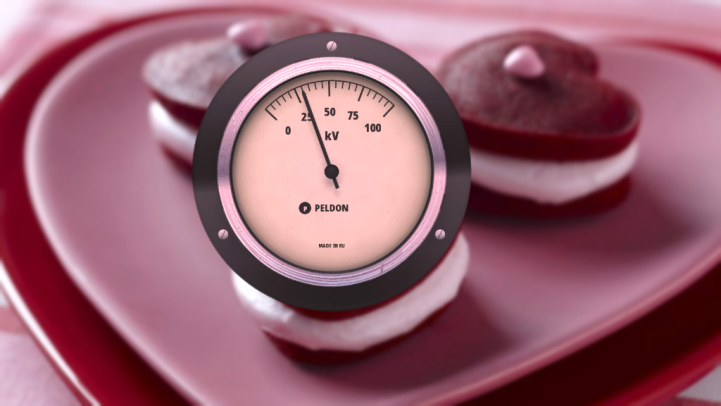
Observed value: 30 kV
